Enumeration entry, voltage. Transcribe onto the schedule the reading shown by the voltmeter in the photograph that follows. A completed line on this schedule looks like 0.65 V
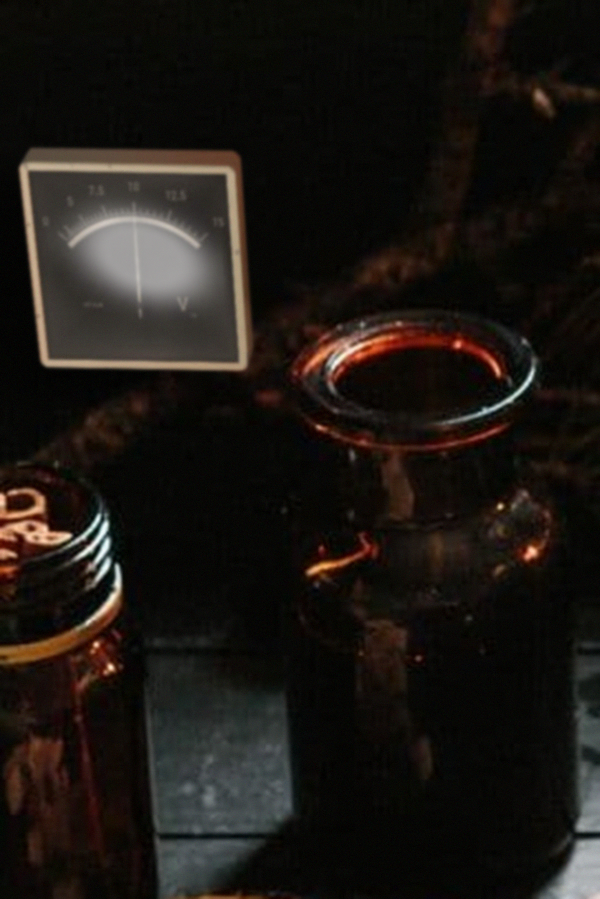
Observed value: 10 V
